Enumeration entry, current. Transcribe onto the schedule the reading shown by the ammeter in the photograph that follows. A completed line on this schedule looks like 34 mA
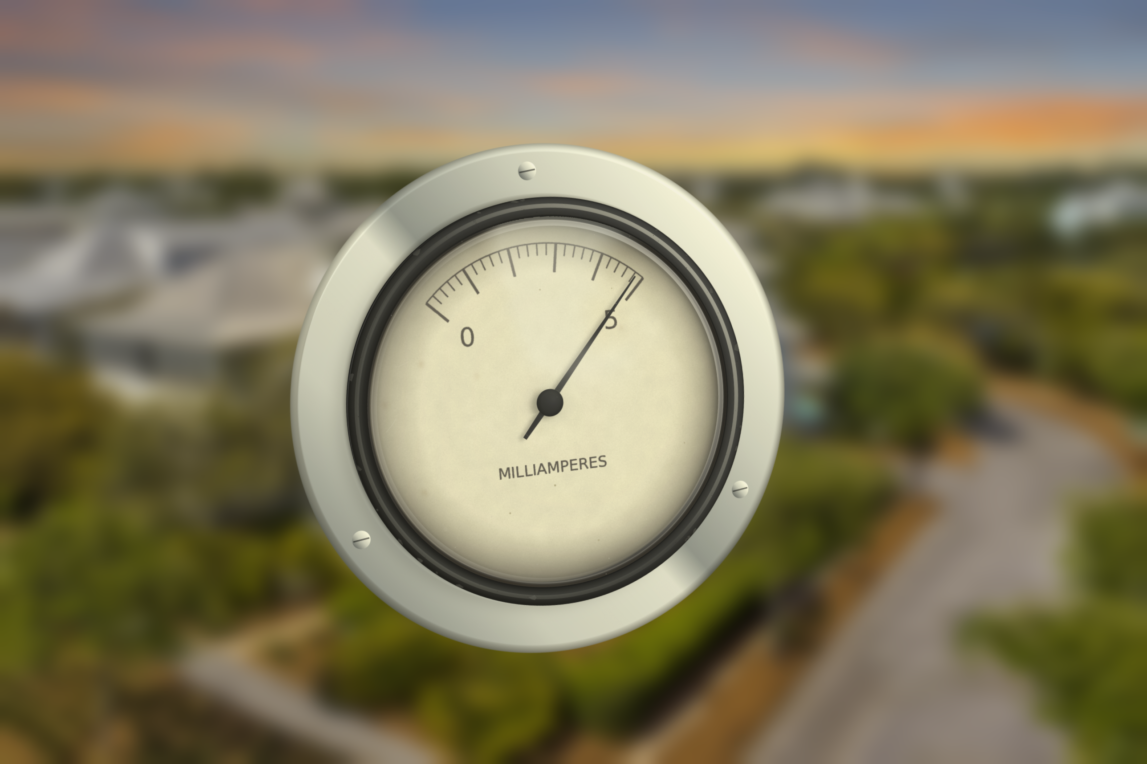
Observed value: 4.8 mA
